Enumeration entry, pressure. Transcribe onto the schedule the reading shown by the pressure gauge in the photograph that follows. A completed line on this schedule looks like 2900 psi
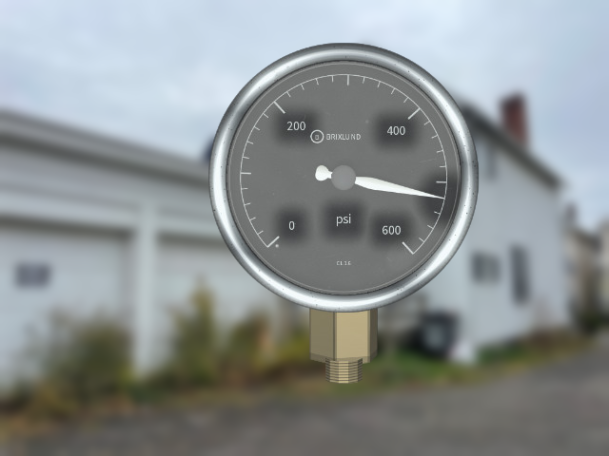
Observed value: 520 psi
